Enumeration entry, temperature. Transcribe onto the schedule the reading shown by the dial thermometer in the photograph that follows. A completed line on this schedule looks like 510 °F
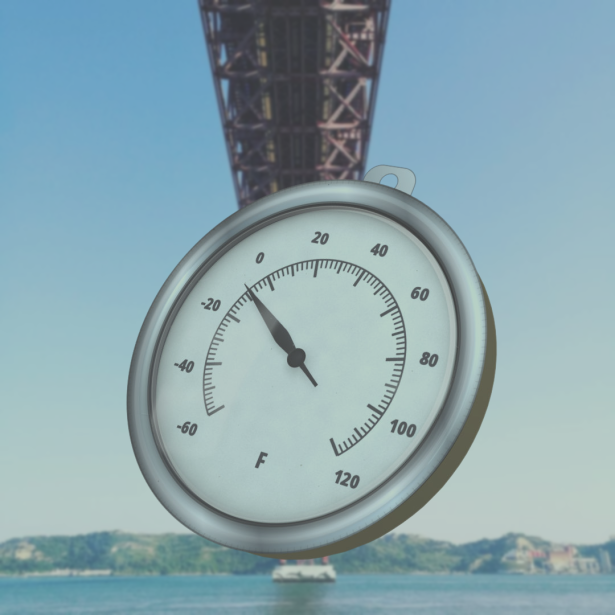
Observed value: -8 °F
